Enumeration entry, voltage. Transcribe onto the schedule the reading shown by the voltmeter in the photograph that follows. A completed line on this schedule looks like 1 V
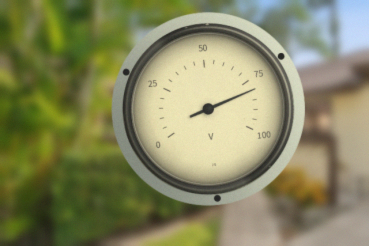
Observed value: 80 V
